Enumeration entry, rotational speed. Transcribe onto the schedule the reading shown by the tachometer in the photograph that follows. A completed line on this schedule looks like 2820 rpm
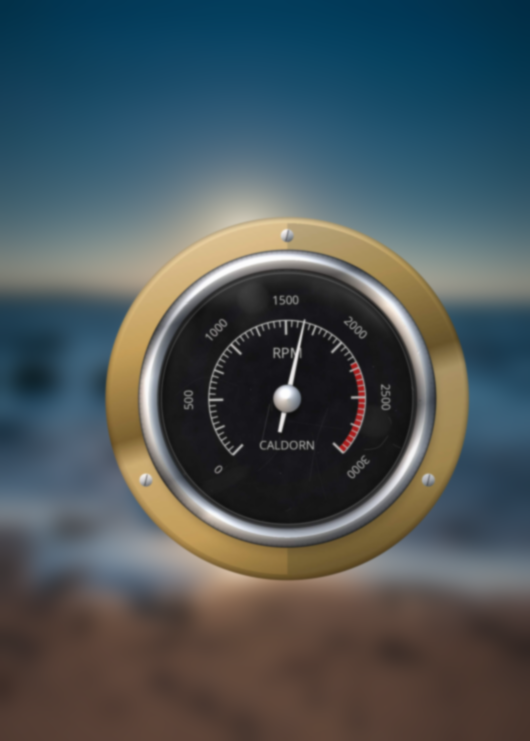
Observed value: 1650 rpm
